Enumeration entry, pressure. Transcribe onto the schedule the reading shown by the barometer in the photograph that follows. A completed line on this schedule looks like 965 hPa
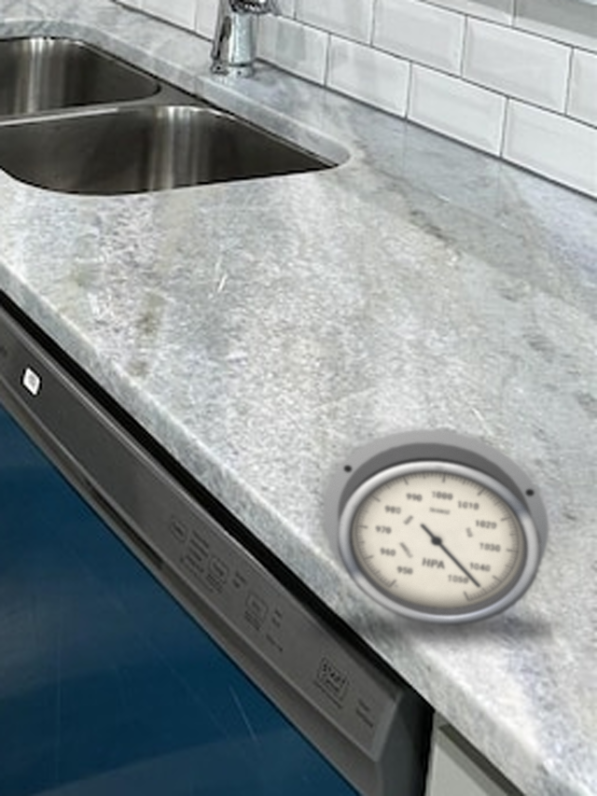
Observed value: 1045 hPa
